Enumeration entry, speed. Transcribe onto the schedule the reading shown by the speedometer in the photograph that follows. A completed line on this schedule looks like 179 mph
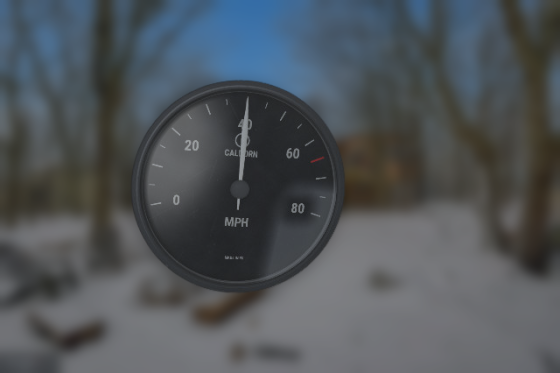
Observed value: 40 mph
